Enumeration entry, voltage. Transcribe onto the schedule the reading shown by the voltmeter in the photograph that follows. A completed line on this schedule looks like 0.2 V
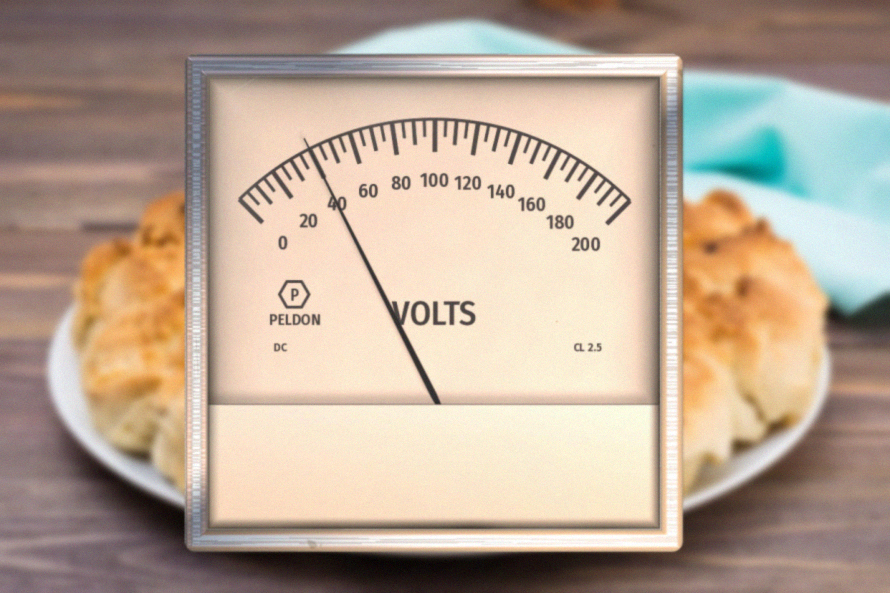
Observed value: 40 V
